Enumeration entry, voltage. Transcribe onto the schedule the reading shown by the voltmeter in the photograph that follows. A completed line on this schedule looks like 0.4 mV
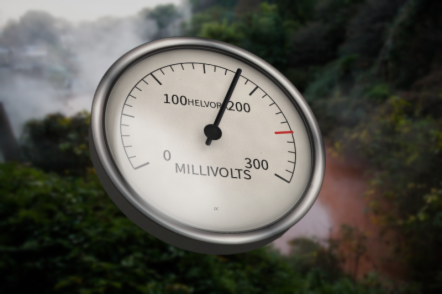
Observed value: 180 mV
